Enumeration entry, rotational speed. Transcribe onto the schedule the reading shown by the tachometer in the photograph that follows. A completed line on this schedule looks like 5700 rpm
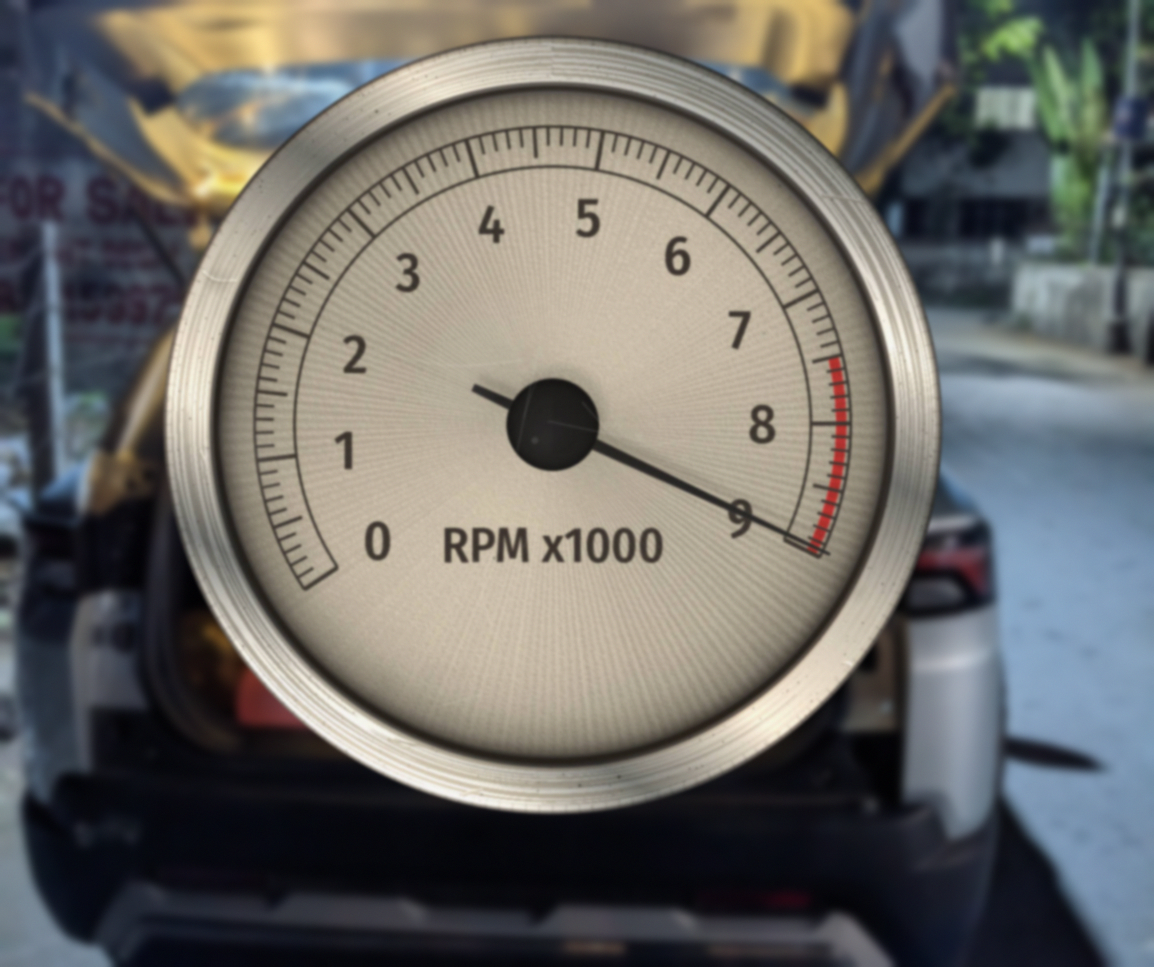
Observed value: 8950 rpm
